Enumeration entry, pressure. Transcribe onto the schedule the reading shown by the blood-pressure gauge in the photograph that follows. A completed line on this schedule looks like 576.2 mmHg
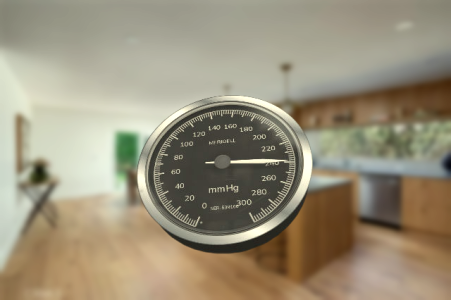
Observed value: 240 mmHg
